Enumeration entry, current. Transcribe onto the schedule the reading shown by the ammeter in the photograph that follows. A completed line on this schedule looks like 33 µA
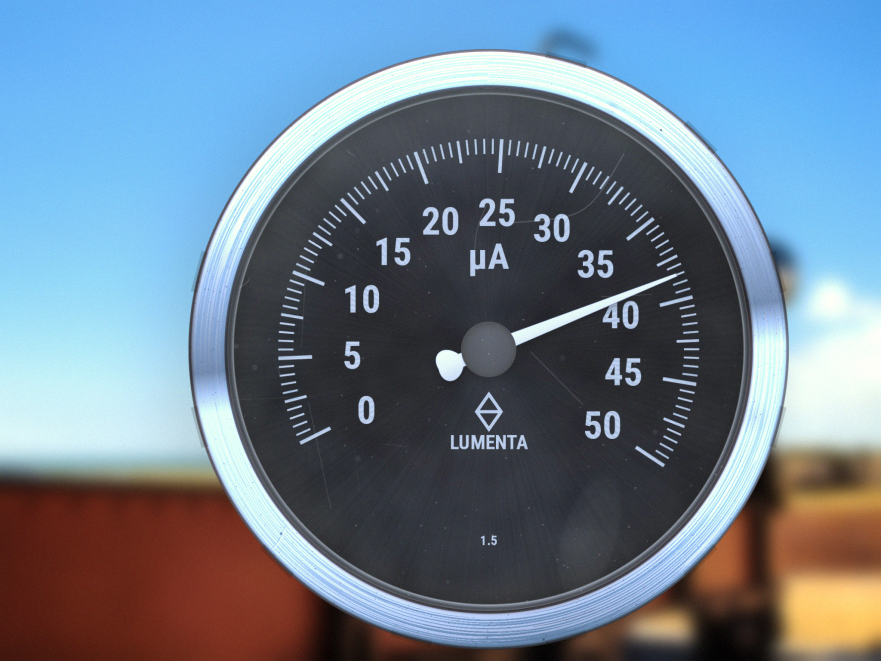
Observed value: 38.5 µA
